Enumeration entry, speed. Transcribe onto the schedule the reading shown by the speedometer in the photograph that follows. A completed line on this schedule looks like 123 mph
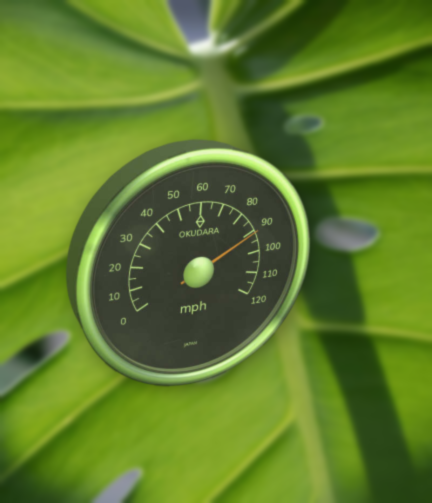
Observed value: 90 mph
